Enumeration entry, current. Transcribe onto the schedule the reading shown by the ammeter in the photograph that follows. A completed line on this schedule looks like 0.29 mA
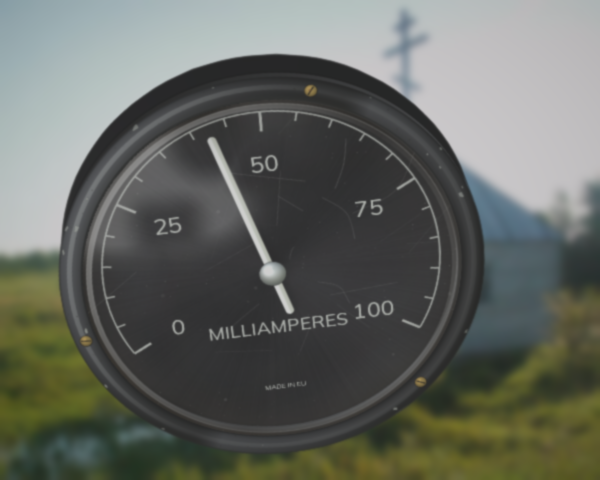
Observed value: 42.5 mA
